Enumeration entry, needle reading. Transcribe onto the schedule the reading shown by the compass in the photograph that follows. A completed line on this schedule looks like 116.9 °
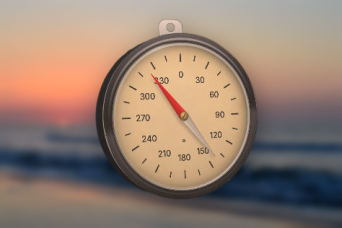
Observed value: 322.5 °
